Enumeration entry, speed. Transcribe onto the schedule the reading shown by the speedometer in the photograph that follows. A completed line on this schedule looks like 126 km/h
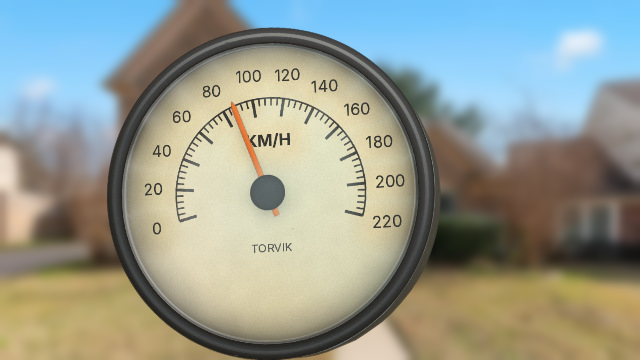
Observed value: 88 km/h
